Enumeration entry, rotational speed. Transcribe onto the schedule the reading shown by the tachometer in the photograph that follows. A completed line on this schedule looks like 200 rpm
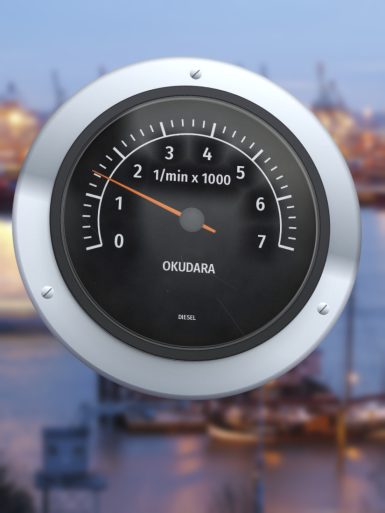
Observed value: 1400 rpm
